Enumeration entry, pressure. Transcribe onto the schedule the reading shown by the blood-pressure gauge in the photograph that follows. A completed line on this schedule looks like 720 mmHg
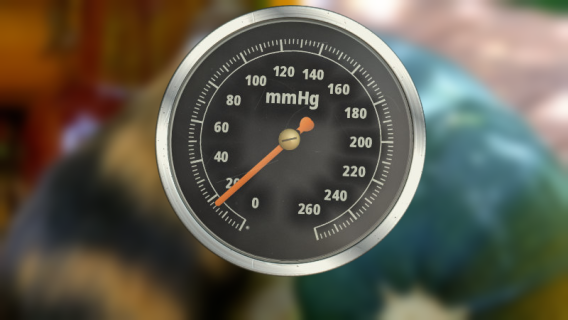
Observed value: 16 mmHg
